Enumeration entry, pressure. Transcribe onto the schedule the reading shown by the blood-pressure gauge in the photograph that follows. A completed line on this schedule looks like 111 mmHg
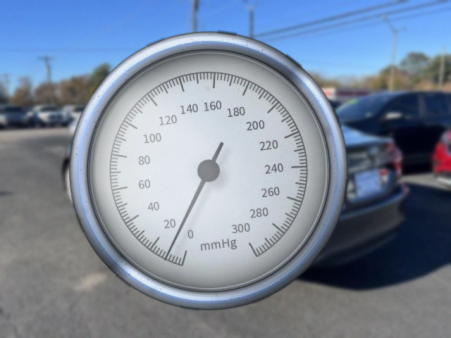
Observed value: 10 mmHg
